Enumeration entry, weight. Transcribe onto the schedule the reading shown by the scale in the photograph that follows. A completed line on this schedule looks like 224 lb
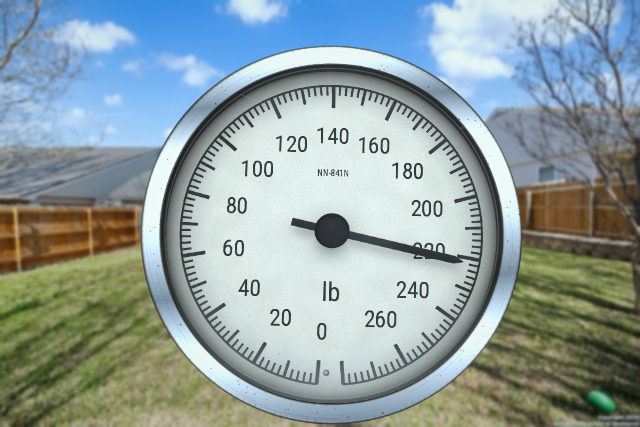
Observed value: 222 lb
